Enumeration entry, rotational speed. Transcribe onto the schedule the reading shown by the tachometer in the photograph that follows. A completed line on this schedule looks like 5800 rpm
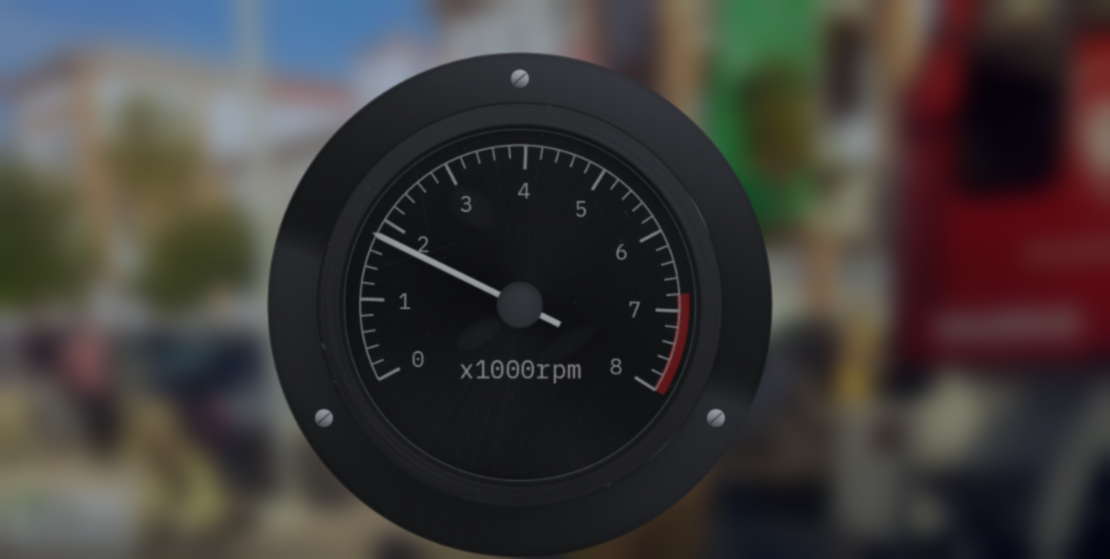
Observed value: 1800 rpm
